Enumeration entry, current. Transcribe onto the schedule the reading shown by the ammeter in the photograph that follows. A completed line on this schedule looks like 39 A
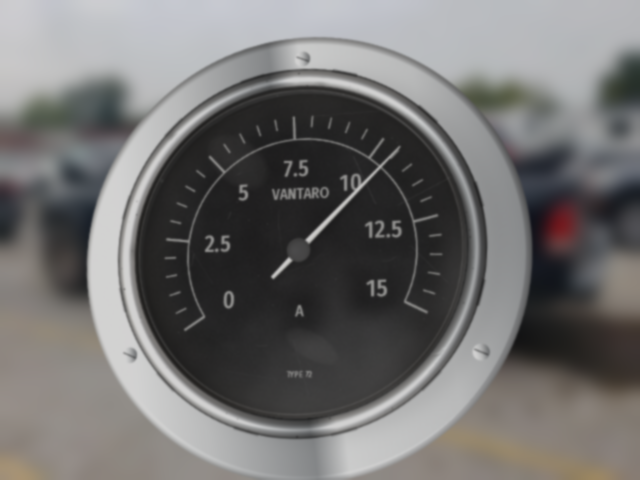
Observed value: 10.5 A
